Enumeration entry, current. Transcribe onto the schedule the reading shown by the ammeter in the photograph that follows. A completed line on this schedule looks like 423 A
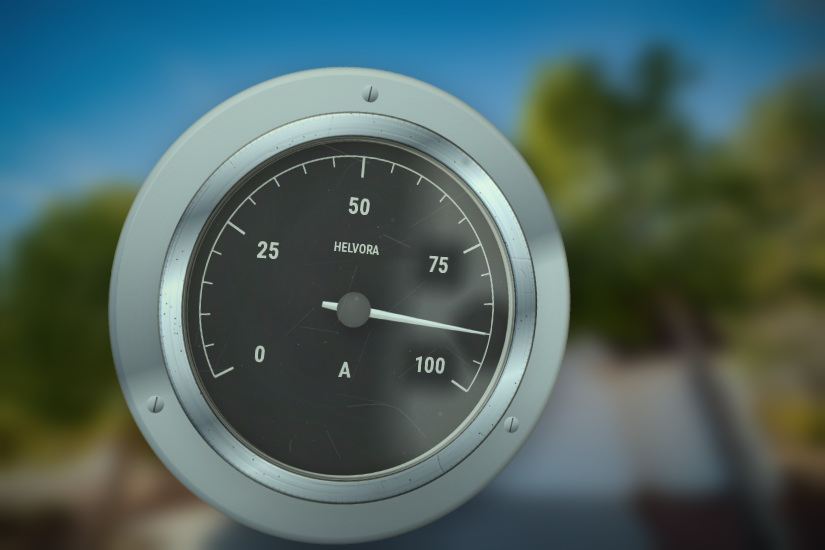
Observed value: 90 A
